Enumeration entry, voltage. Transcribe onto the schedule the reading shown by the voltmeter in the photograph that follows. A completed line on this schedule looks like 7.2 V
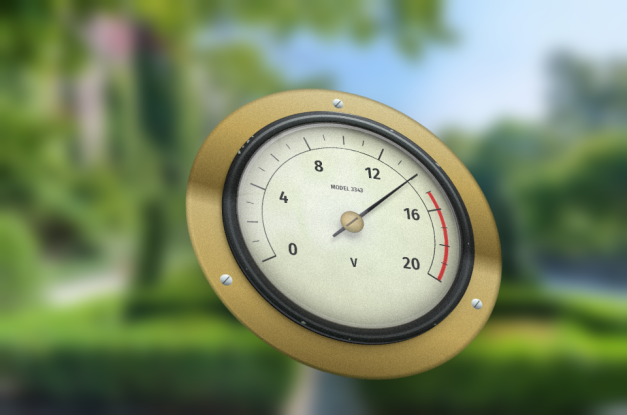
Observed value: 14 V
